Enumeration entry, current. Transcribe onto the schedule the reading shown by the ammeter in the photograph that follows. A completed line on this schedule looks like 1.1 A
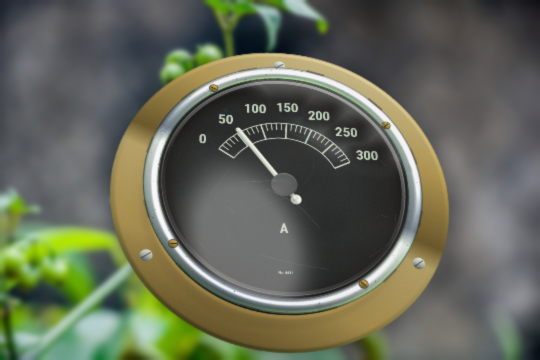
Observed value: 50 A
